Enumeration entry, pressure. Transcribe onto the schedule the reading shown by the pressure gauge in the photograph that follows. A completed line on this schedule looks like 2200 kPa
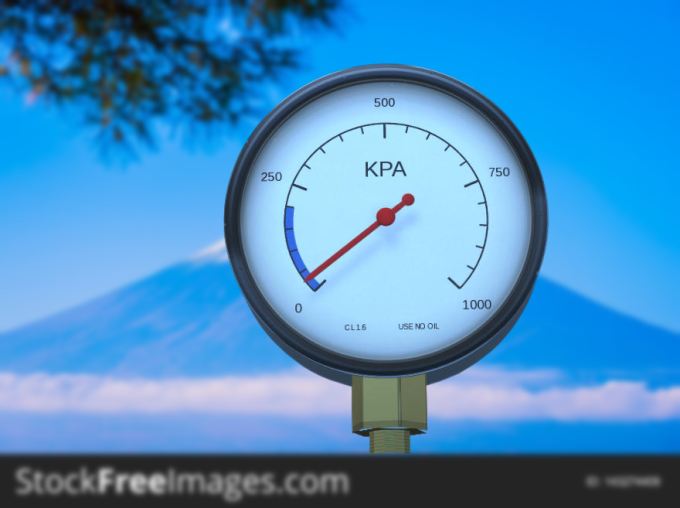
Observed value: 25 kPa
